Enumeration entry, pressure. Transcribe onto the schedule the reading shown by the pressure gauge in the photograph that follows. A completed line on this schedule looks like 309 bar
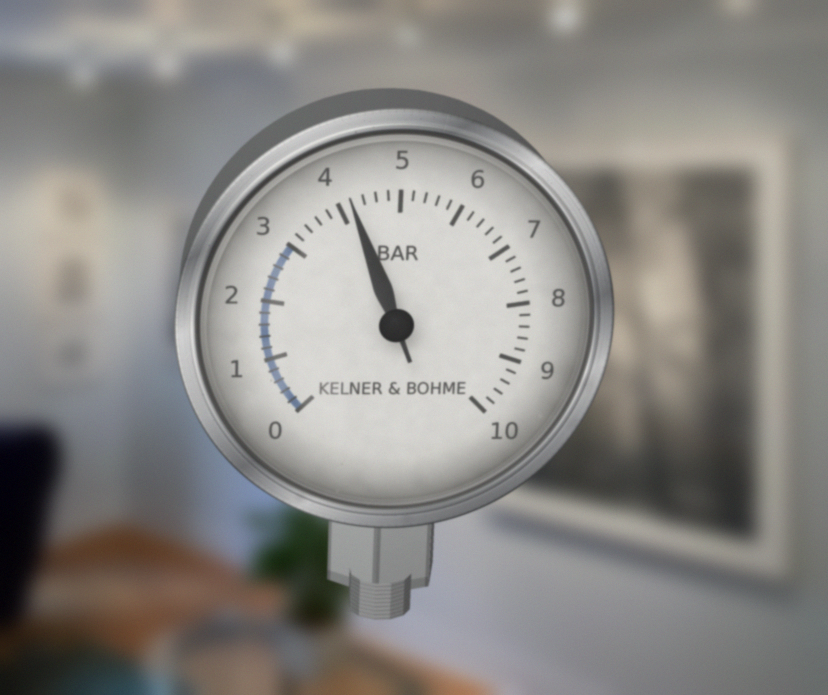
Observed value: 4.2 bar
